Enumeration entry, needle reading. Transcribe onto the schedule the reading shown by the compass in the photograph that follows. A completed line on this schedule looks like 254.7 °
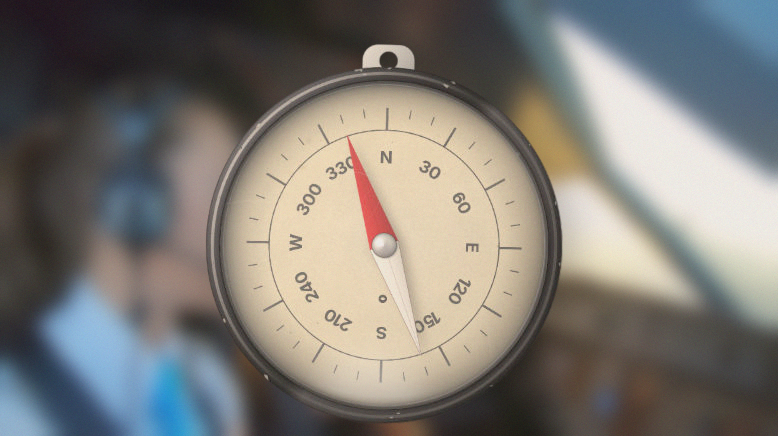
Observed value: 340 °
